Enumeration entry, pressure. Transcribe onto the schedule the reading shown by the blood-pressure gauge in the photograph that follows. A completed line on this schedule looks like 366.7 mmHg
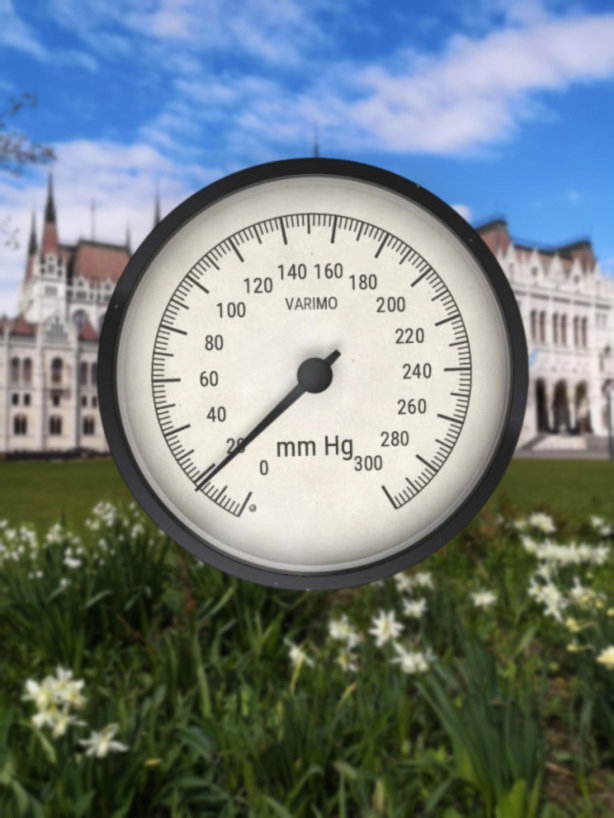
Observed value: 18 mmHg
